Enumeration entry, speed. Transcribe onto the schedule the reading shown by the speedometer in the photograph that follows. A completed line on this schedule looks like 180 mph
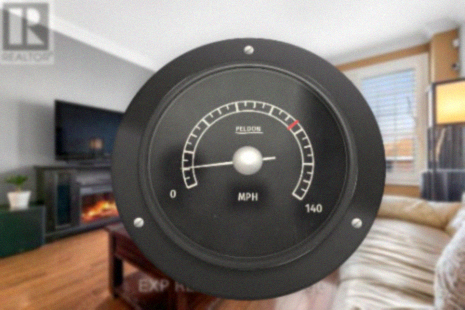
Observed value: 10 mph
